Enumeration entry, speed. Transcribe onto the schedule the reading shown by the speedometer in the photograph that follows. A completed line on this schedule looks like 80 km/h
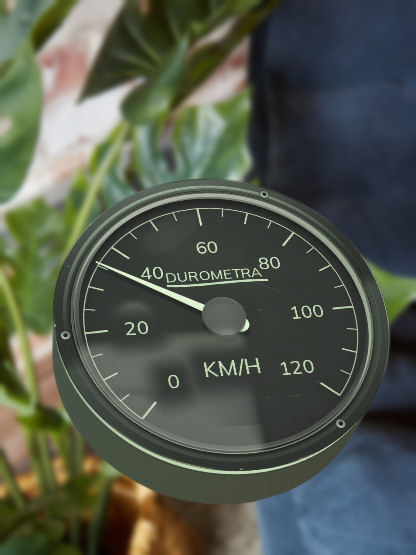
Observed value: 35 km/h
